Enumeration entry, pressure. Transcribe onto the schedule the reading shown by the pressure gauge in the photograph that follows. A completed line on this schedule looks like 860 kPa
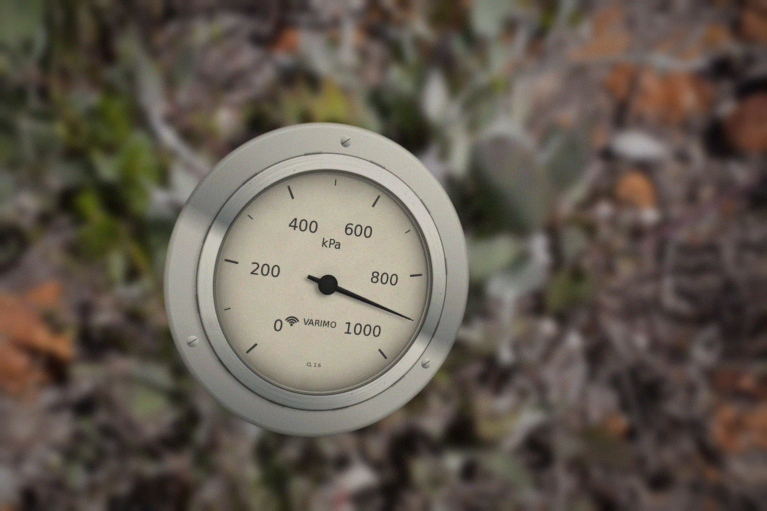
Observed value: 900 kPa
